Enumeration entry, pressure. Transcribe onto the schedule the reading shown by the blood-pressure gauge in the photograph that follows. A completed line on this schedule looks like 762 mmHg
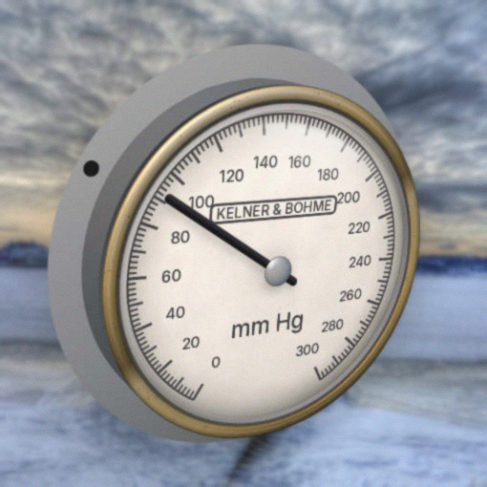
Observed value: 92 mmHg
